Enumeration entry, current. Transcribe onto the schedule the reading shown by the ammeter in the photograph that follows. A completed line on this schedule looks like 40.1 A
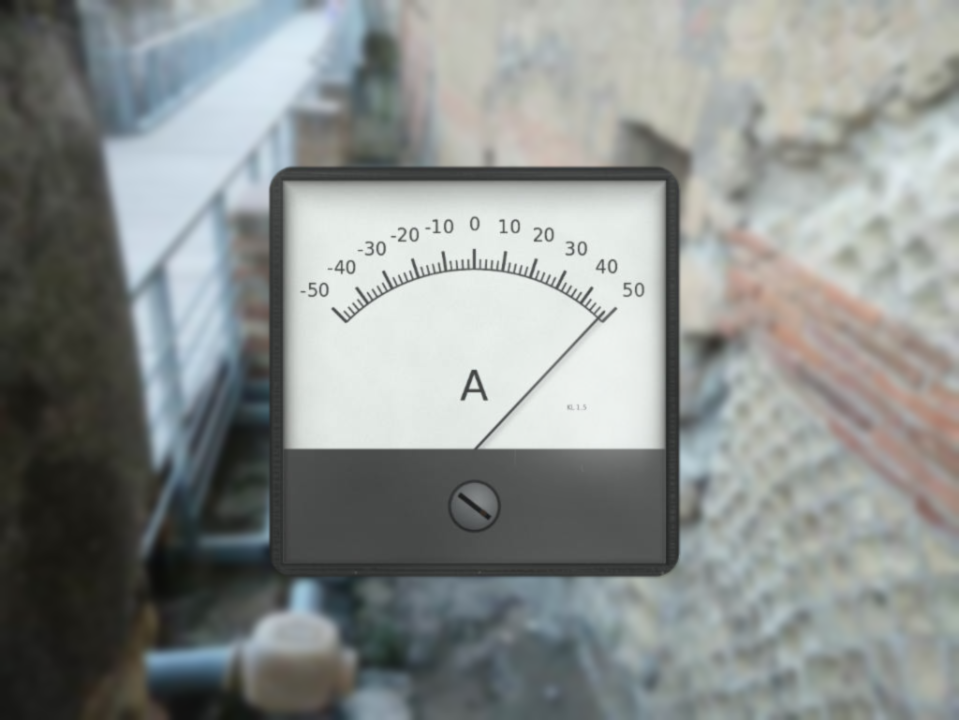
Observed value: 48 A
